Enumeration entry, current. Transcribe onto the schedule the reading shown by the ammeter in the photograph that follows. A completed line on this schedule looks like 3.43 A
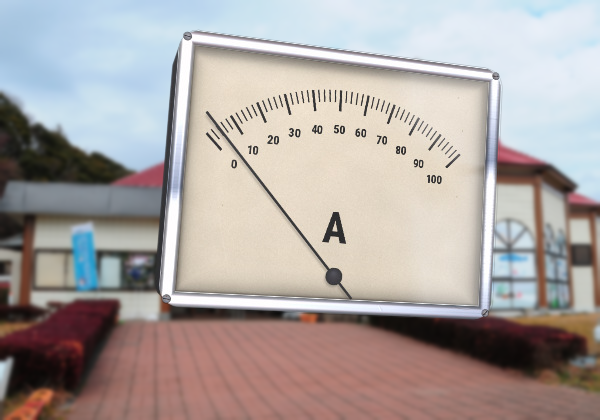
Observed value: 4 A
